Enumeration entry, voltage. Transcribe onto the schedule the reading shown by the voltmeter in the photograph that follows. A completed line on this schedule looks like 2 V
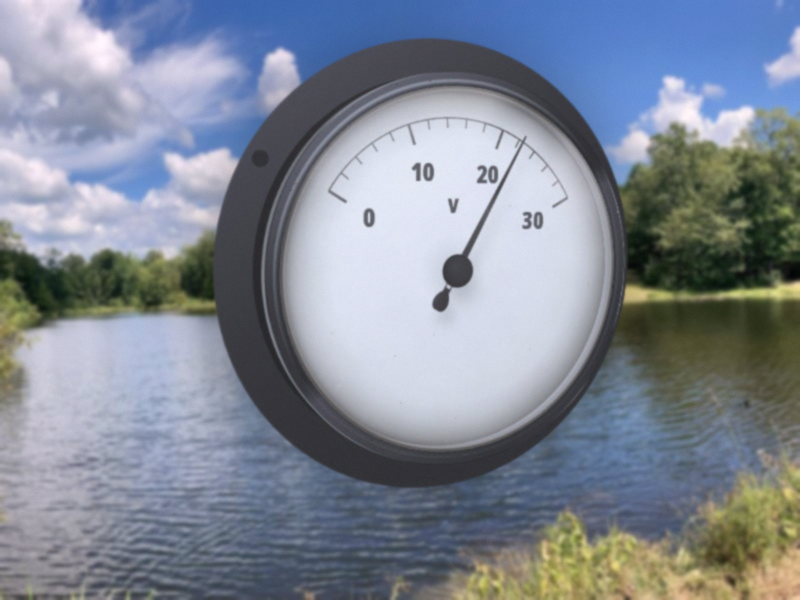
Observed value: 22 V
